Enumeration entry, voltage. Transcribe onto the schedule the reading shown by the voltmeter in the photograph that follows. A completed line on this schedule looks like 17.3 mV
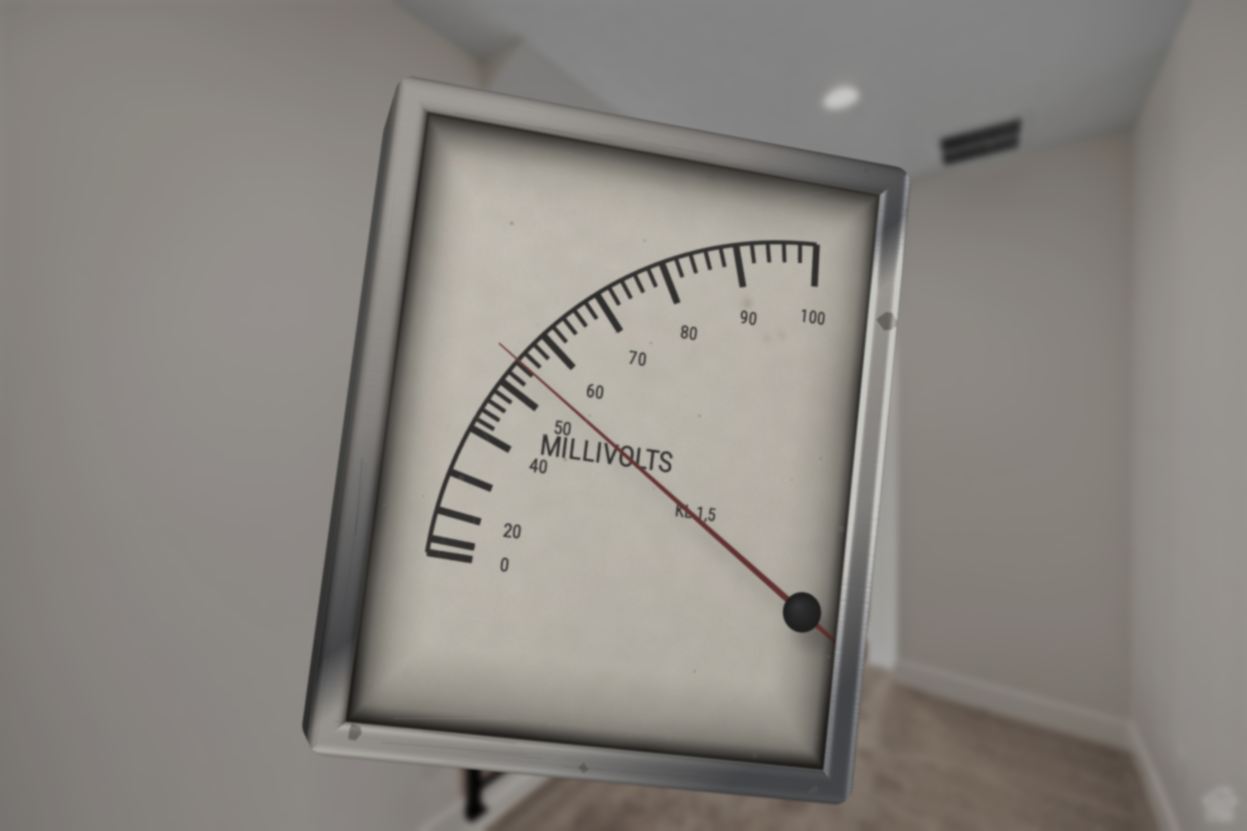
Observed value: 54 mV
